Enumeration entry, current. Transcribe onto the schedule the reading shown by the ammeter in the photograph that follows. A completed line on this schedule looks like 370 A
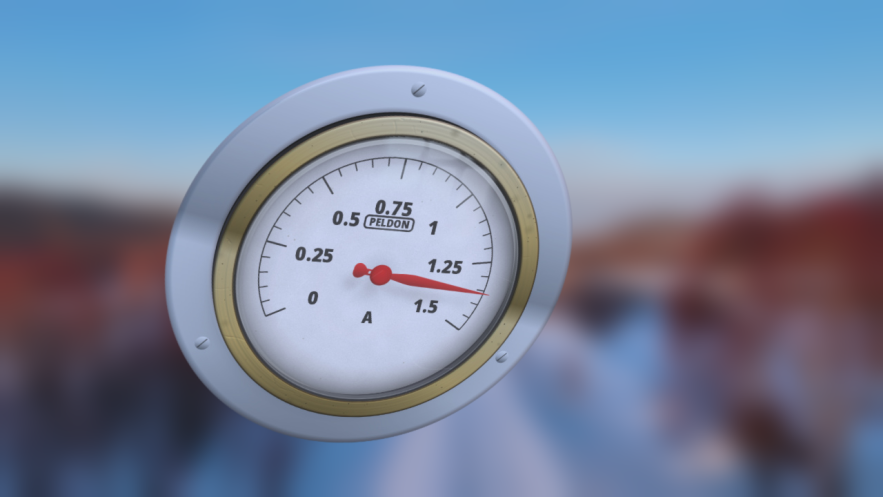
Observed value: 1.35 A
